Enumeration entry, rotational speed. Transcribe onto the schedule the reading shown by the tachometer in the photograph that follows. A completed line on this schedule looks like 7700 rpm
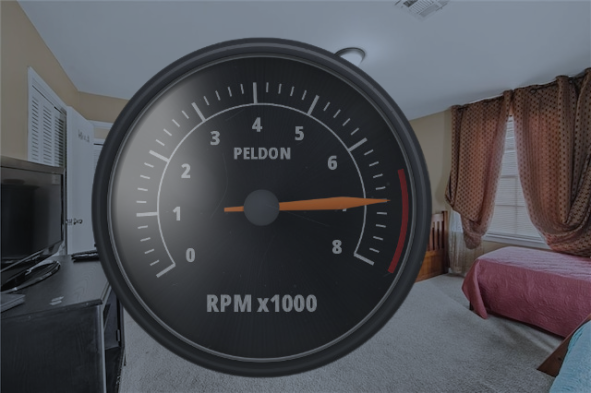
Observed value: 7000 rpm
